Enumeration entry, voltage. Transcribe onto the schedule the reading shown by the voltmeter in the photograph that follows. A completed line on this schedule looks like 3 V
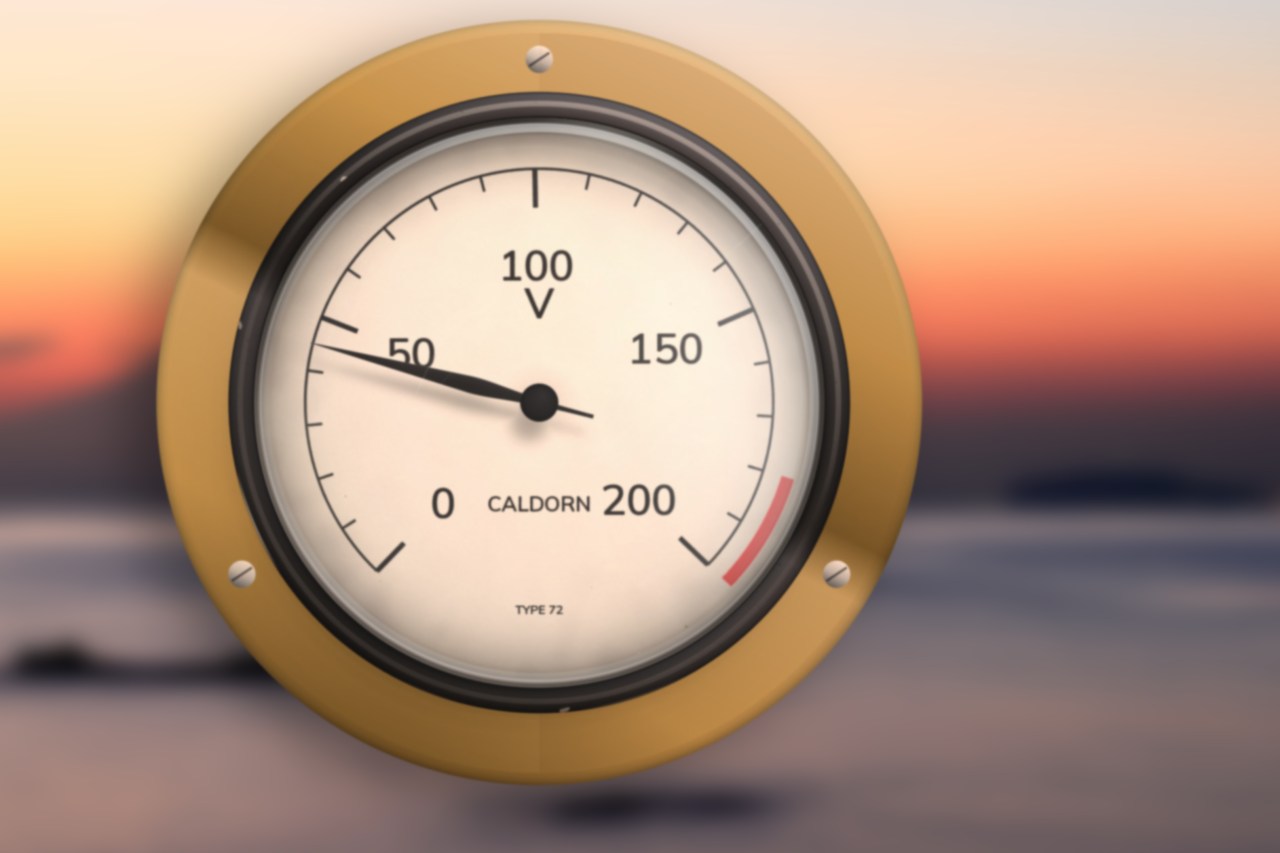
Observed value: 45 V
